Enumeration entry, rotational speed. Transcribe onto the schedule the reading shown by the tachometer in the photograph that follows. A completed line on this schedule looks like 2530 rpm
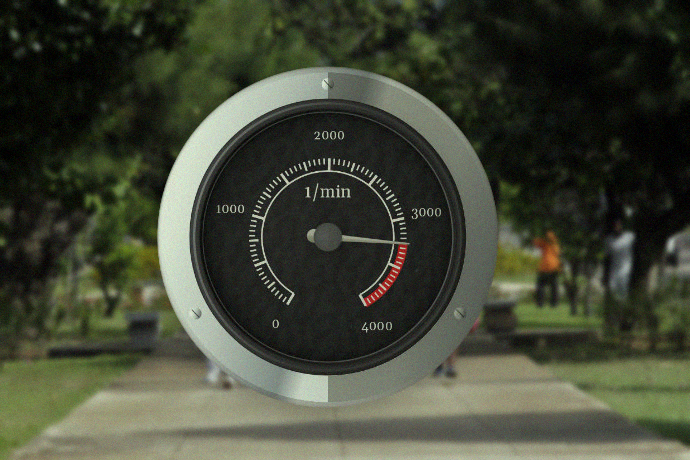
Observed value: 3250 rpm
